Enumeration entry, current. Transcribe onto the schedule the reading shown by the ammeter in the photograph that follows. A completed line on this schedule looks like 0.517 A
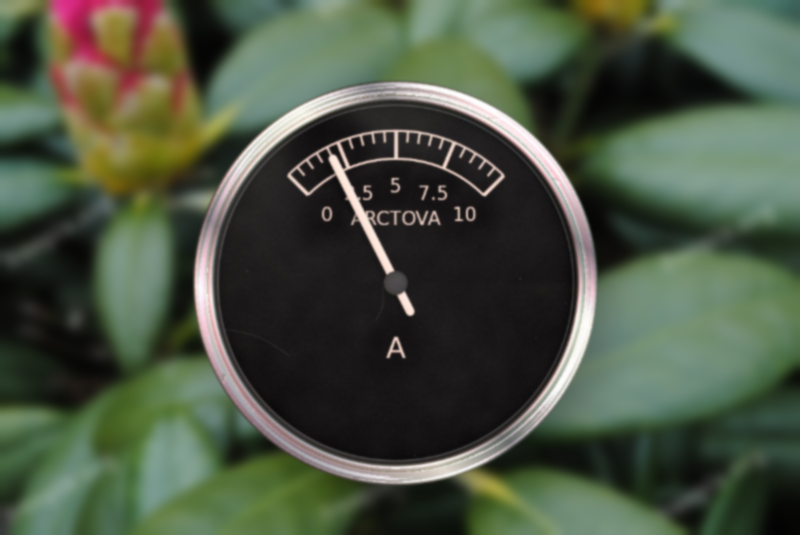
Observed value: 2 A
